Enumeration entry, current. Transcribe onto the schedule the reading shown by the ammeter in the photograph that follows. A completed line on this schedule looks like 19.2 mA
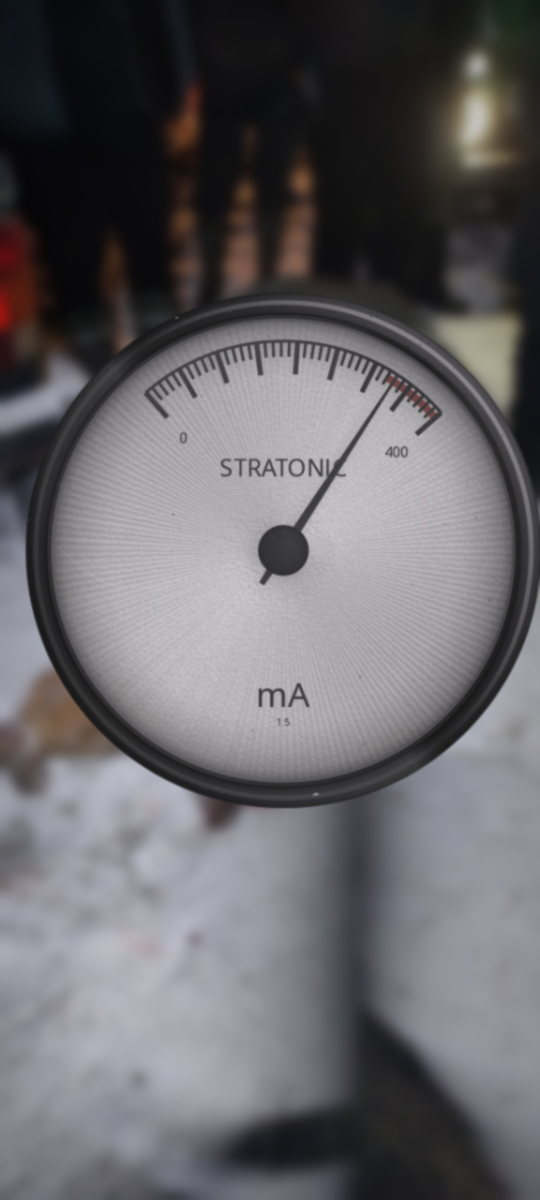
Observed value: 330 mA
